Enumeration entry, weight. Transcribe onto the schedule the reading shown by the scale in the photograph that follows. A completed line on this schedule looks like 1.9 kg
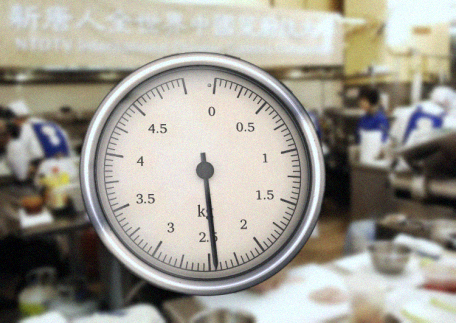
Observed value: 2.45 kg
